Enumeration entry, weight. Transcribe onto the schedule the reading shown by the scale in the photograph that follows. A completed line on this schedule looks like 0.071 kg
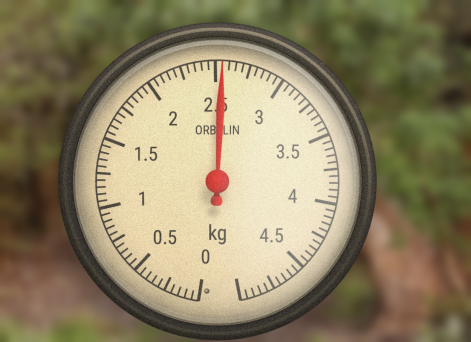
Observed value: 2.55 kg
